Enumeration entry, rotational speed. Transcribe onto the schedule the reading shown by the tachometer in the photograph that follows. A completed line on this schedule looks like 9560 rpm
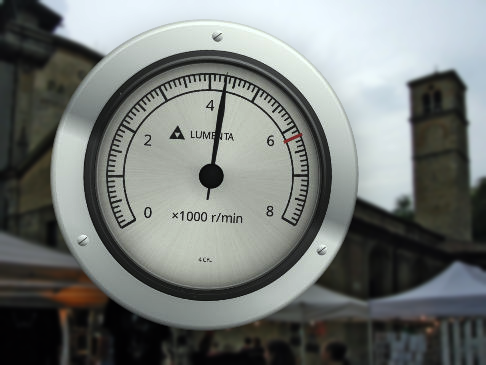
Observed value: 4300 rpm
